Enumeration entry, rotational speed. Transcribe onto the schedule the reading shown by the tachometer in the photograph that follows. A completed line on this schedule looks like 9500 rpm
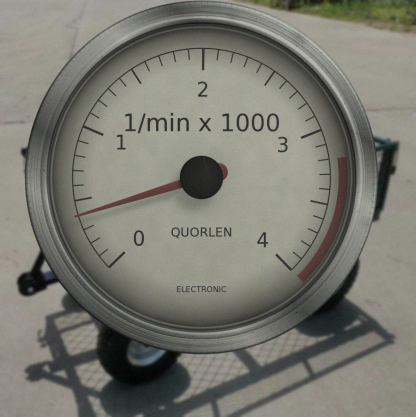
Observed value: 400 rpm
